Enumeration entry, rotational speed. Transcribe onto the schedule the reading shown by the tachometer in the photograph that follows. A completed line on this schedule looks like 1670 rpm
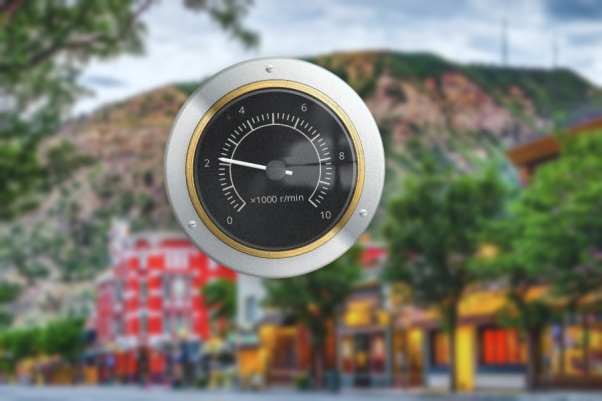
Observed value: 2200 rpm
